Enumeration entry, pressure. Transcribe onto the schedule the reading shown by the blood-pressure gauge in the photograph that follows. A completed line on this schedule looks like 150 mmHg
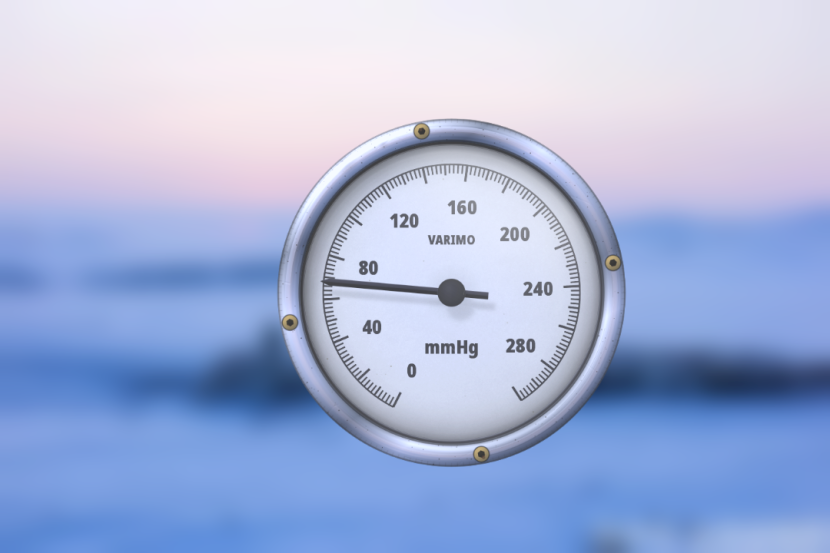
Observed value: 68 mmHg
